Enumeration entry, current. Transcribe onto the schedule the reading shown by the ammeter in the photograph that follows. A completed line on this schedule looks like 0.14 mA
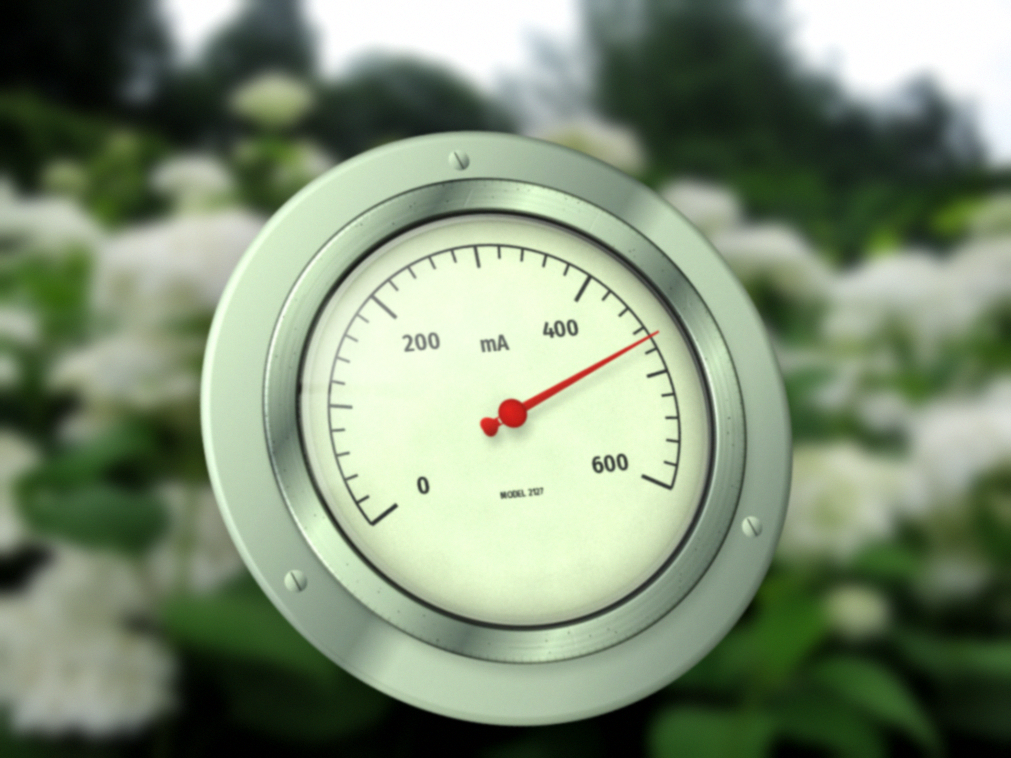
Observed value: 470 mA
